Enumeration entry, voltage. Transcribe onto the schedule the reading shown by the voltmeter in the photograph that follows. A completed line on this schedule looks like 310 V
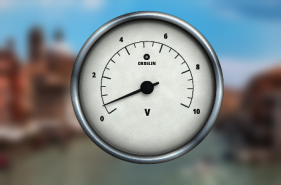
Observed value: 0.5 V
